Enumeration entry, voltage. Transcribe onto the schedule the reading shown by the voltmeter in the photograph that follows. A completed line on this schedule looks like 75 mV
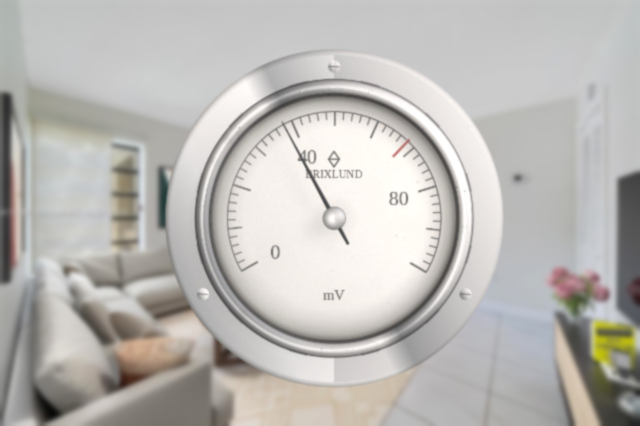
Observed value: 38 mV
